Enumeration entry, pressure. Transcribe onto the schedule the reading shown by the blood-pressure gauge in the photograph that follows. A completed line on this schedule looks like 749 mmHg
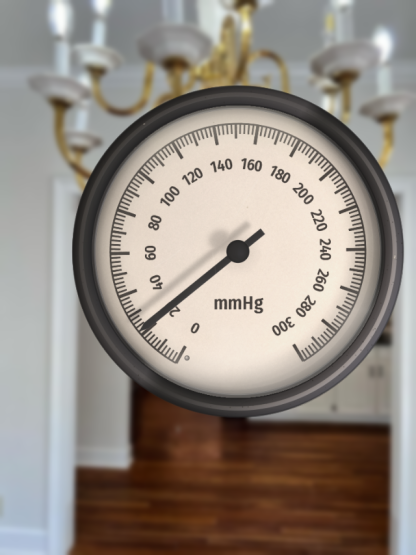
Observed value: 22 mmHg
